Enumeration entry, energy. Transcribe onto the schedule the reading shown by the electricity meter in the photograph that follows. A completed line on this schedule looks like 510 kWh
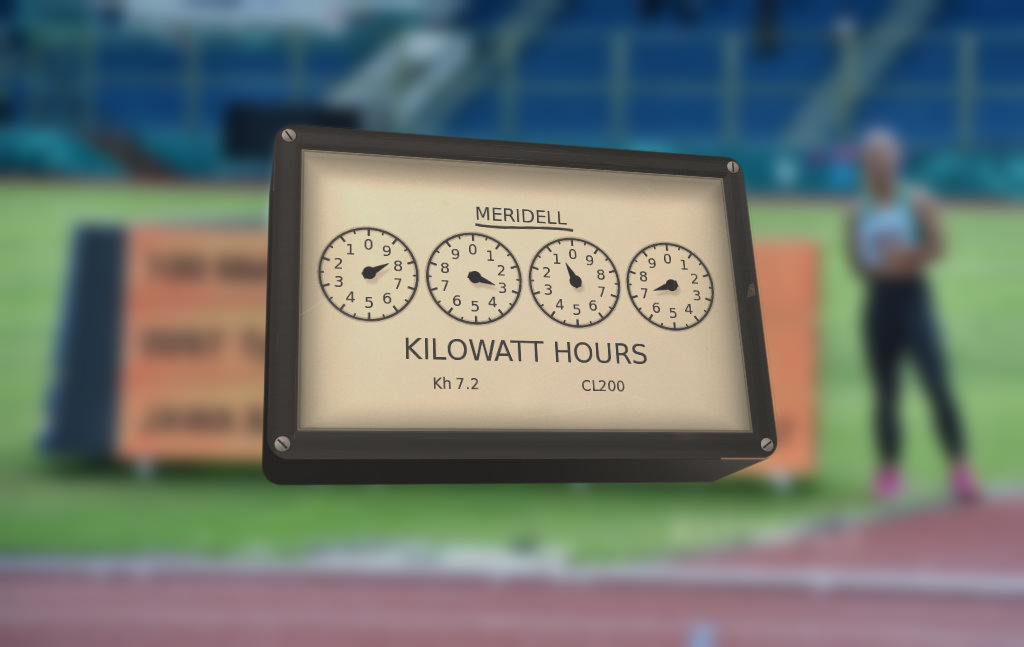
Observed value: 8307 kWh
